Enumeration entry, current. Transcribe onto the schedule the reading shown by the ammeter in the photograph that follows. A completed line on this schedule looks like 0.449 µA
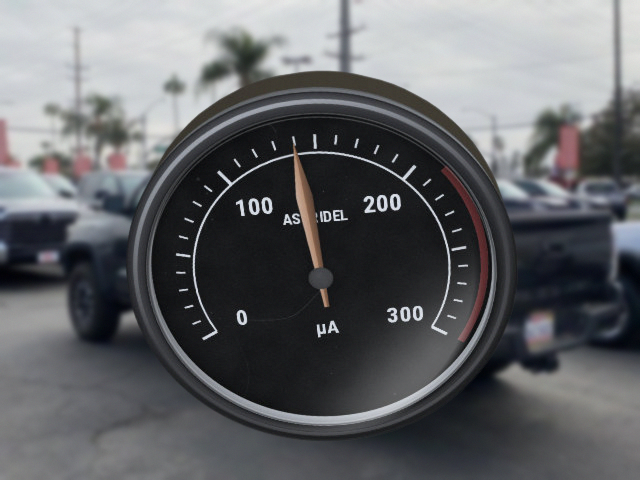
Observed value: 140 µA
